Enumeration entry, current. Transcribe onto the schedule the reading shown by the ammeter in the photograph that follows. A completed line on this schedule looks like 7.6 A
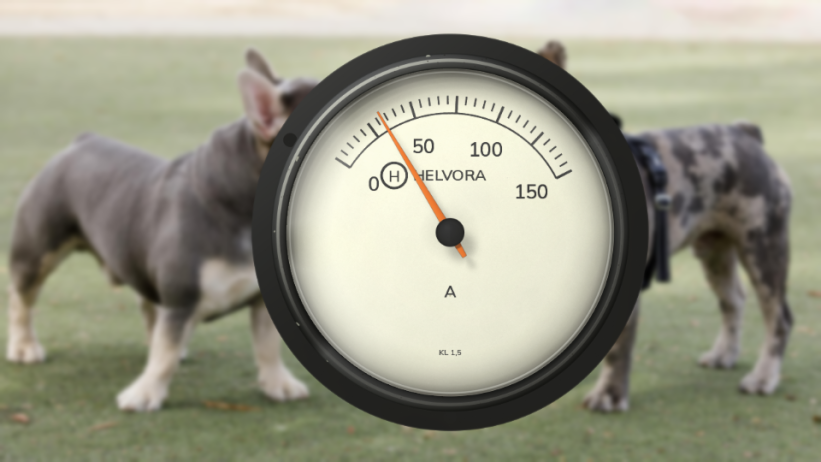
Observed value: 32.5 A
